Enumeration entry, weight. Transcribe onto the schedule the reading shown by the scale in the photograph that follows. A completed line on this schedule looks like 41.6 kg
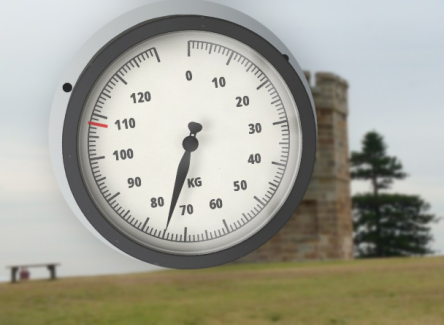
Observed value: 75 kg
